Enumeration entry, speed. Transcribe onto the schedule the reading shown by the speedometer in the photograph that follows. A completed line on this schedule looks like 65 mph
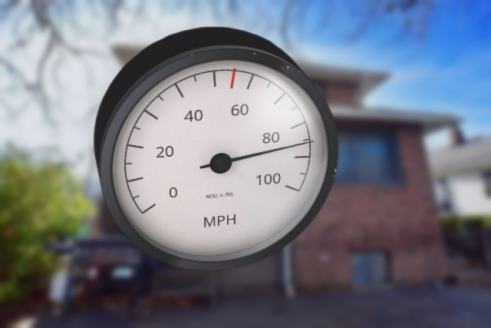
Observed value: 85 mph
